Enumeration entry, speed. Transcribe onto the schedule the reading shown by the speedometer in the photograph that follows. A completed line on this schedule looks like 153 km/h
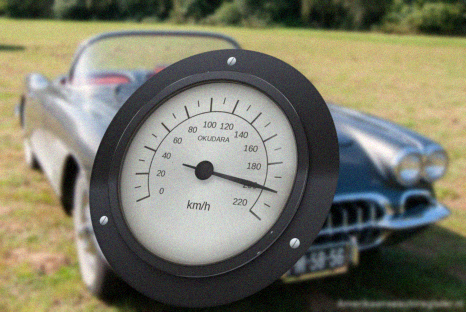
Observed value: 200 km/h
